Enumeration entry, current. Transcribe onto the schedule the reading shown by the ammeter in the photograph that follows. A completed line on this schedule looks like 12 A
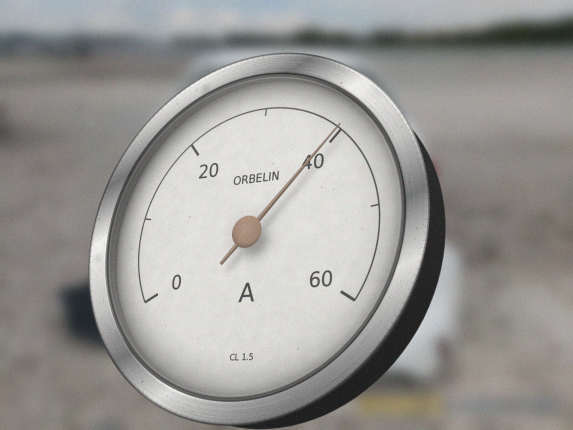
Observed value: 40 A
